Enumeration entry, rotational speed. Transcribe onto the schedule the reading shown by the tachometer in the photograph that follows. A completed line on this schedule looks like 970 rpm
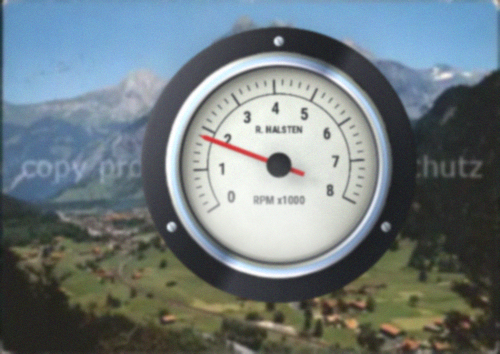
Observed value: 1800 rpm
